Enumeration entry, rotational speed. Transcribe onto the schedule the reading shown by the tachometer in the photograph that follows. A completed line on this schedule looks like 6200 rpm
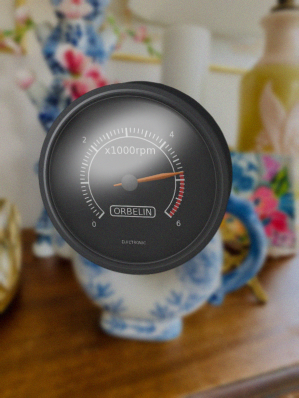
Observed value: 4800 rpm
